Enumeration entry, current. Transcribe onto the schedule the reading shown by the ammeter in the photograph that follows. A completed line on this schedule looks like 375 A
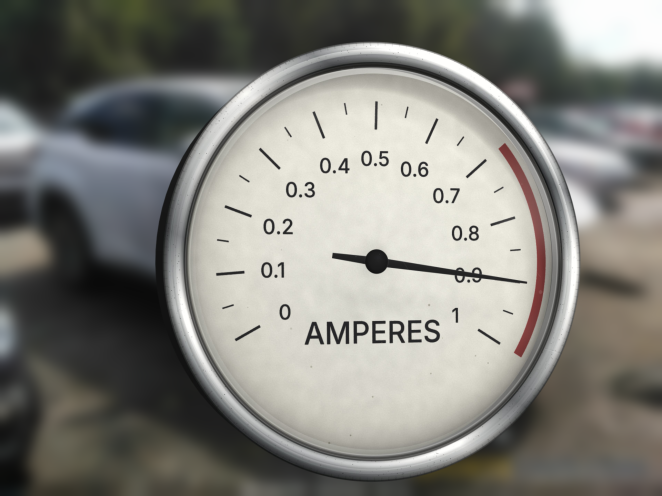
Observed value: 0.9 A
